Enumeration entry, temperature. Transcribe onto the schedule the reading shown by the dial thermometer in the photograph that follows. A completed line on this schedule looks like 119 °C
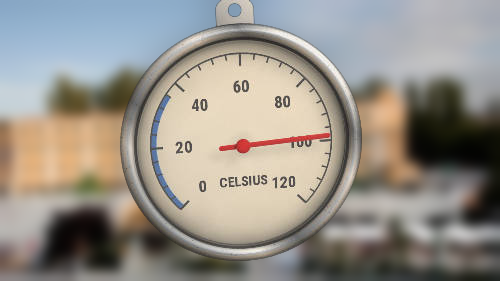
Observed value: 98 °C
